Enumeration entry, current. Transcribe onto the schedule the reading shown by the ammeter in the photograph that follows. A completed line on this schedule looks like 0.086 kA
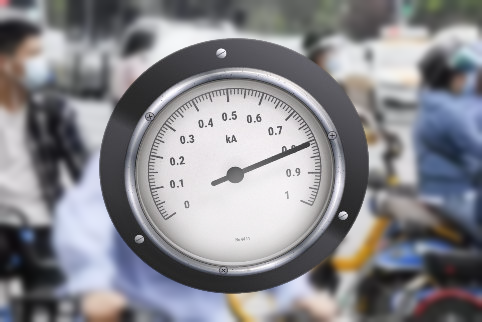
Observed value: 0.8 kA
